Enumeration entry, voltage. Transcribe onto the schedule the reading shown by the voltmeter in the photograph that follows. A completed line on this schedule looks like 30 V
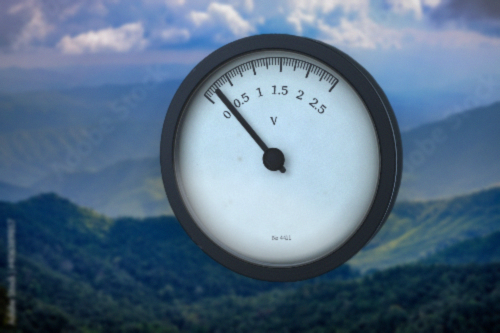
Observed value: 0.25 V
